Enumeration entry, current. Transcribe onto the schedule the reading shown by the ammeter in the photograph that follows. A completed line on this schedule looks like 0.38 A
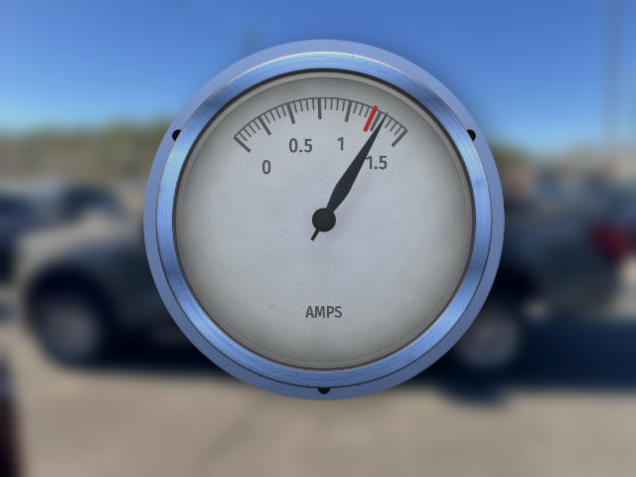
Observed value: 1.3 A
